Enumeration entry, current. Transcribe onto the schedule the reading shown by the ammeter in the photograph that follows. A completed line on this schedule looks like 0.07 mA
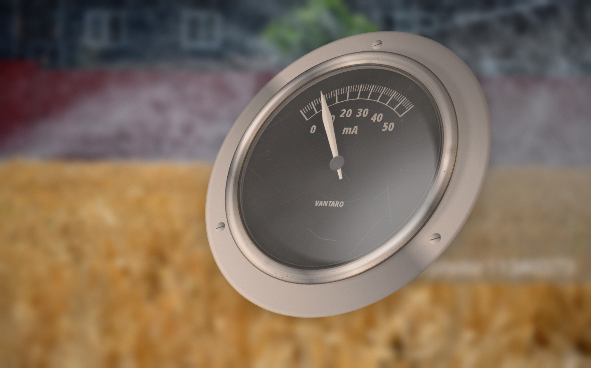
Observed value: 10 mA
